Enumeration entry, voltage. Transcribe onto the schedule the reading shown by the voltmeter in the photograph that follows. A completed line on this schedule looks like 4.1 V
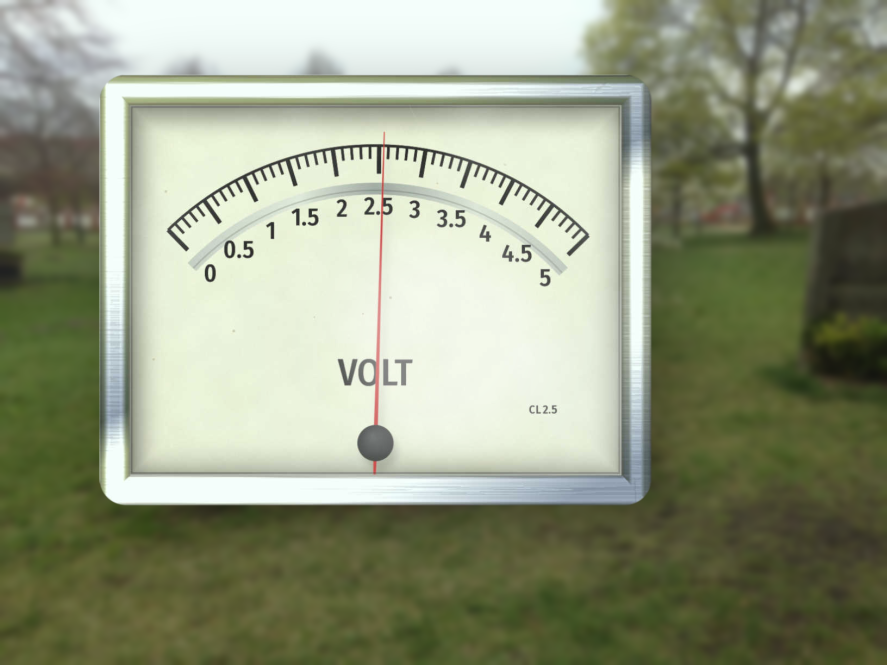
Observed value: 2.55 V
